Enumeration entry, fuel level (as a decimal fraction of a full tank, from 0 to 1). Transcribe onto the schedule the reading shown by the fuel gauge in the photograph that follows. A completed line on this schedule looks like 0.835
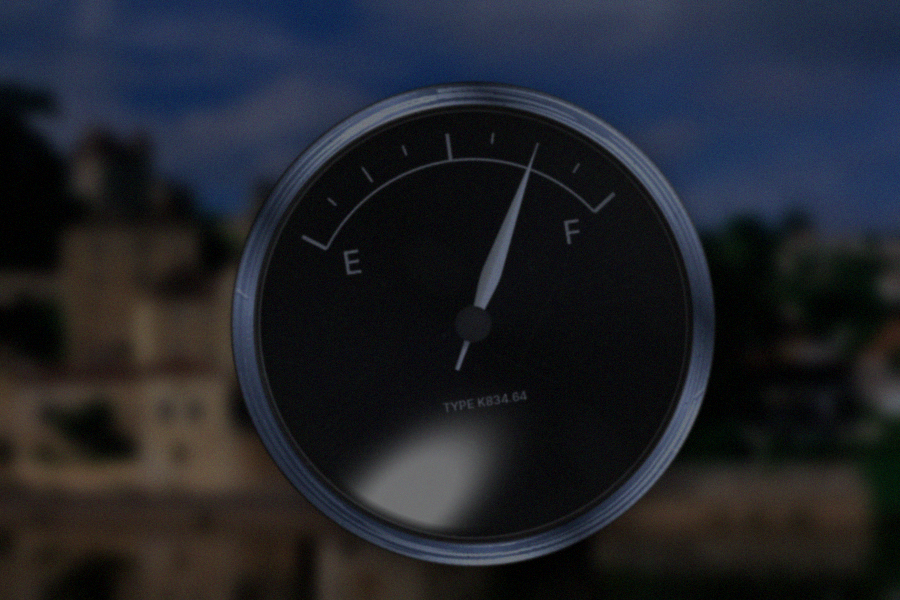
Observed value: 0.75
